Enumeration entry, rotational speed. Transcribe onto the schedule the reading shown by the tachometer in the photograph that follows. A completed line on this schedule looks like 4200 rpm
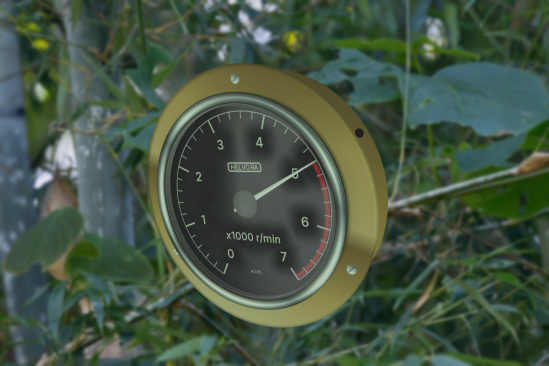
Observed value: 5000 rpm
